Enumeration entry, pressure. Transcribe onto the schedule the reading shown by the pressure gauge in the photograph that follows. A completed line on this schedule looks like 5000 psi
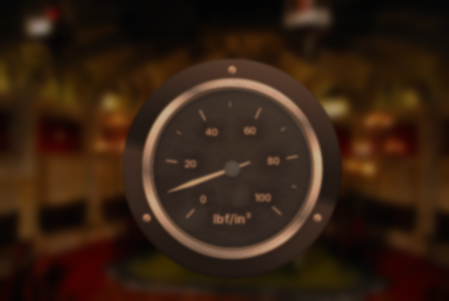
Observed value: 10 psi
